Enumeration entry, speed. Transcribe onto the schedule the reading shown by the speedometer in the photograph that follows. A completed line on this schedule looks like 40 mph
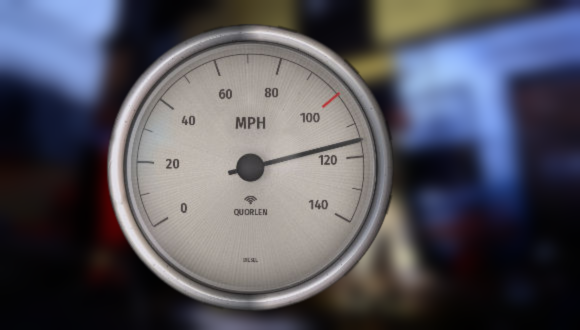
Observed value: 115 mph
